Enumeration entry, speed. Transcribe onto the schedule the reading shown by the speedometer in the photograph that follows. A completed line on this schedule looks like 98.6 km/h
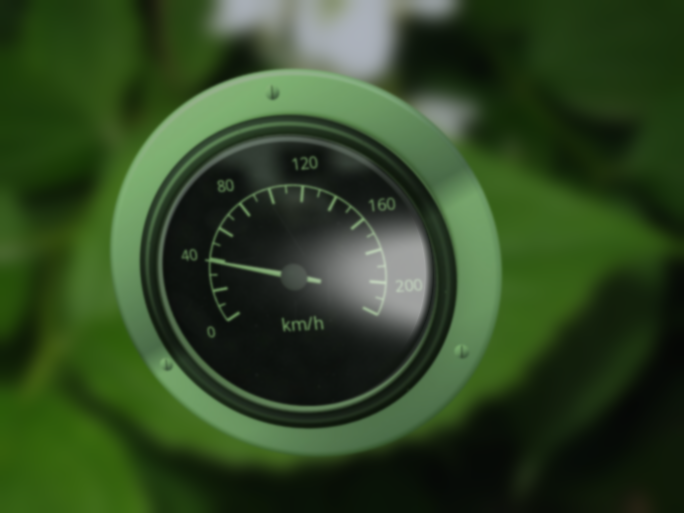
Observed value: 40 km/h
